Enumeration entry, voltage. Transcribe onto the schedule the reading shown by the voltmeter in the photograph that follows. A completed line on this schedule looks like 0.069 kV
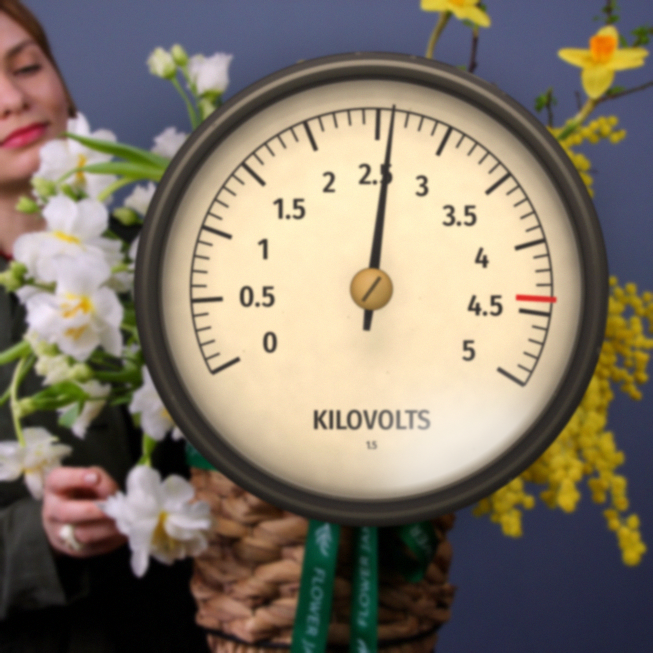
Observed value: 2.6 kV
